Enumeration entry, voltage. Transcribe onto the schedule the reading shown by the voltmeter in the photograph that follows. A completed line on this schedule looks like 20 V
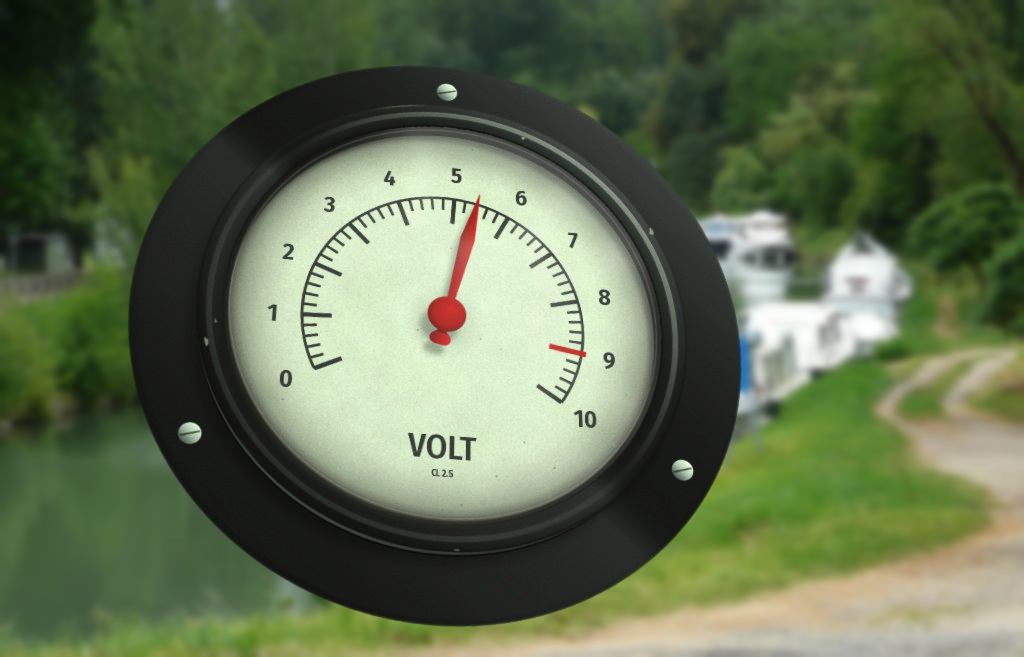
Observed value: 5.4 V
